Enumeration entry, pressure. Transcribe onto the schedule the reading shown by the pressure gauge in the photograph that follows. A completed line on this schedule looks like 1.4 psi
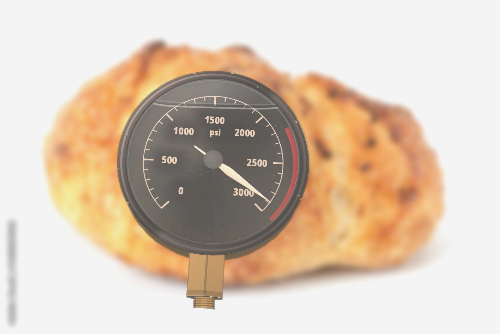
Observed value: 2900 psi
